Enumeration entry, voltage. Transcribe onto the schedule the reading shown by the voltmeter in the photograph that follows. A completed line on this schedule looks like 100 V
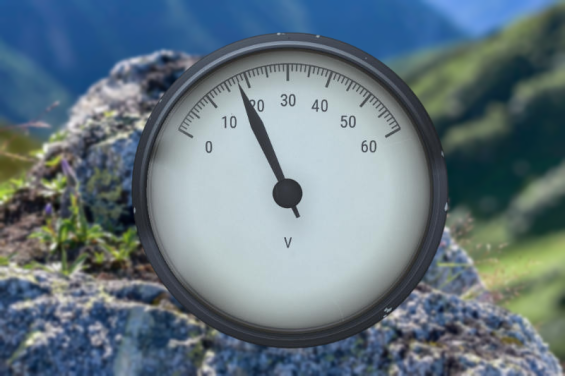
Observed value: 18 V
